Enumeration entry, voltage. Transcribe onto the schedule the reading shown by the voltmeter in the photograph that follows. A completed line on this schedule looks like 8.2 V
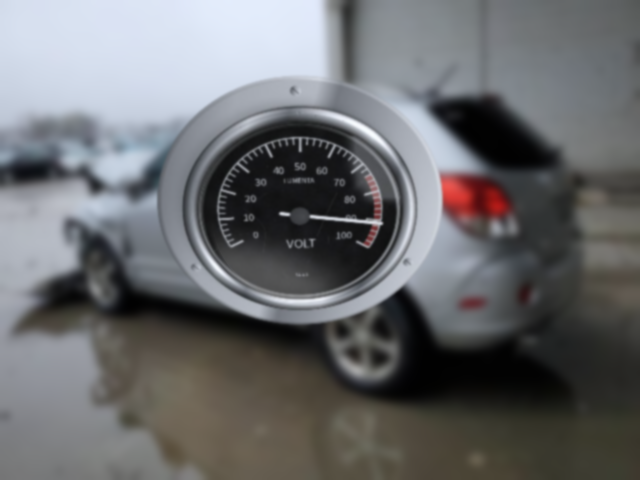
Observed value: 90 V
